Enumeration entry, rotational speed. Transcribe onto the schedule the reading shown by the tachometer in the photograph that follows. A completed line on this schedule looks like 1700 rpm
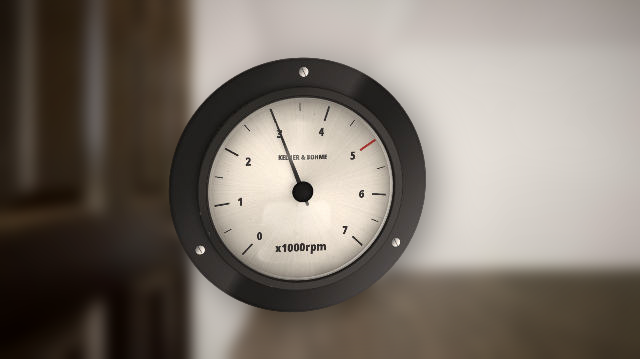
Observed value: 3000 rpm
